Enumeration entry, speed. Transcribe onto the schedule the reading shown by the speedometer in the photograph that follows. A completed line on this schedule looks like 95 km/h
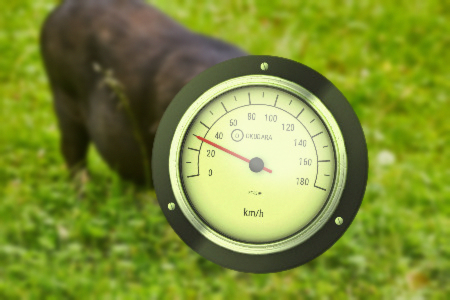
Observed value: 30 km/h
